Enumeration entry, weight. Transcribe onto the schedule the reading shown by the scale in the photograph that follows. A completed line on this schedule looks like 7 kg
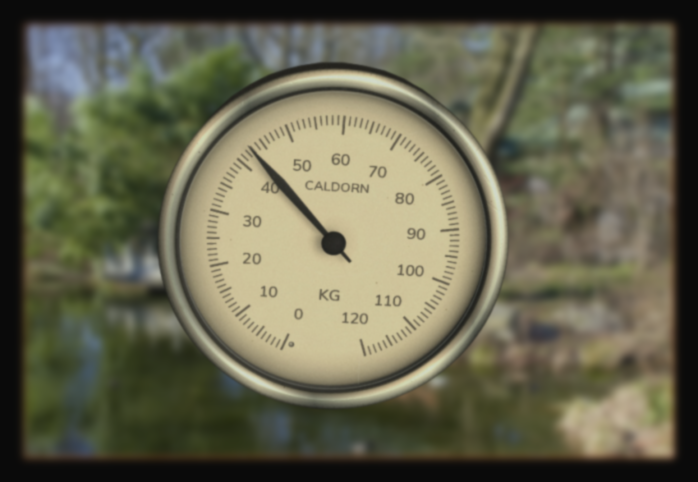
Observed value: 43 kg
